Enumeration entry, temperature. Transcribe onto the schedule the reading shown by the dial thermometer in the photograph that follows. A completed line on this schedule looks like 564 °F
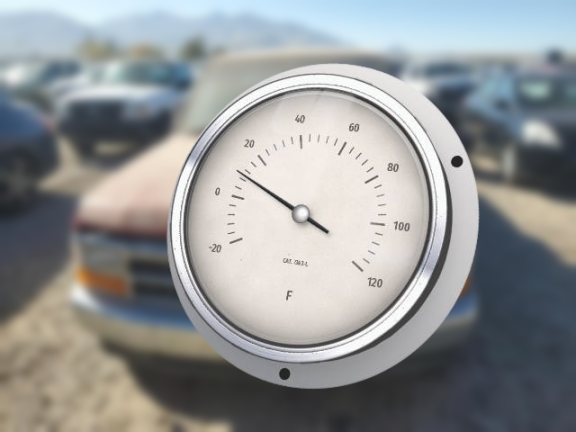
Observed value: 10 °F
